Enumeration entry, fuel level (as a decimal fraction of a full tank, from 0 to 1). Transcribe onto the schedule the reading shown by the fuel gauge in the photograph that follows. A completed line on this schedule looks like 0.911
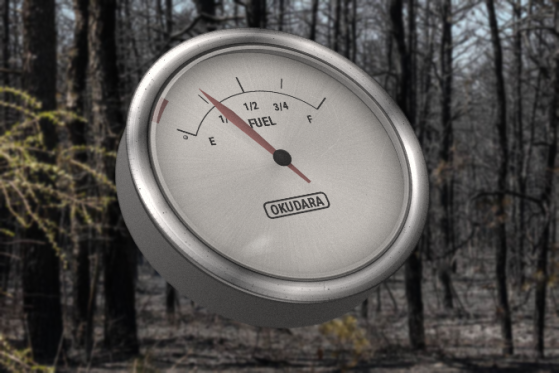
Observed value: 0.25
